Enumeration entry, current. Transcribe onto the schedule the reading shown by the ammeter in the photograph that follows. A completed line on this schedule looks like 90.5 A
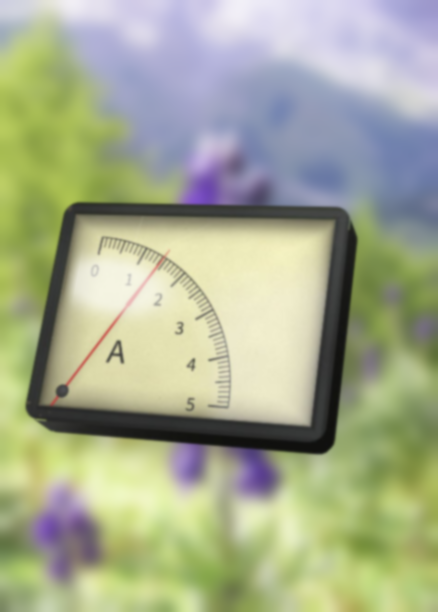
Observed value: 1.5 A
